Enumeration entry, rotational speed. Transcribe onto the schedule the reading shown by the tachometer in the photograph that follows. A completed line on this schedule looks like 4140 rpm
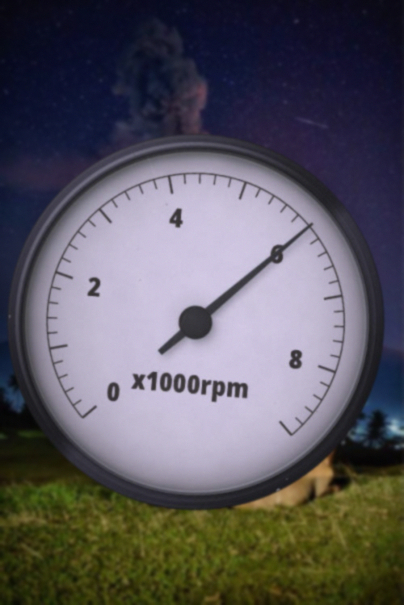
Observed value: 6000 rpm
